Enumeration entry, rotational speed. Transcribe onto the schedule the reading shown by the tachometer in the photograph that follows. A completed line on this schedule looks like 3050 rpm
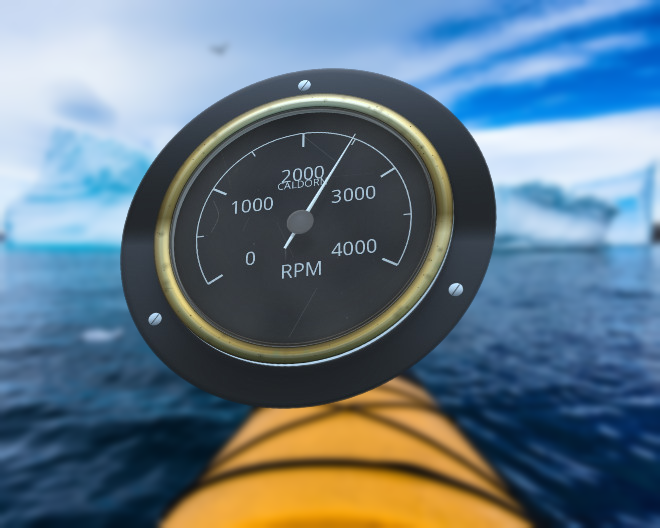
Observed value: 2500 rpm
